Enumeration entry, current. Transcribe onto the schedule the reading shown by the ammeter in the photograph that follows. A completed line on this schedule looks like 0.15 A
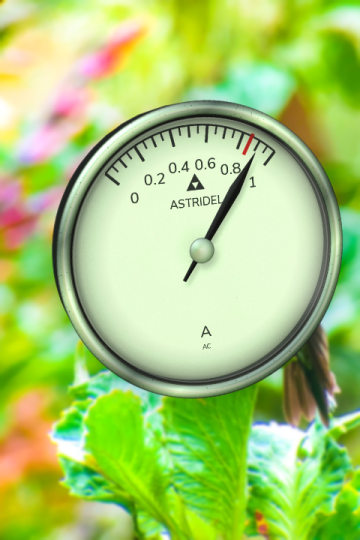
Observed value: 0.9 A
